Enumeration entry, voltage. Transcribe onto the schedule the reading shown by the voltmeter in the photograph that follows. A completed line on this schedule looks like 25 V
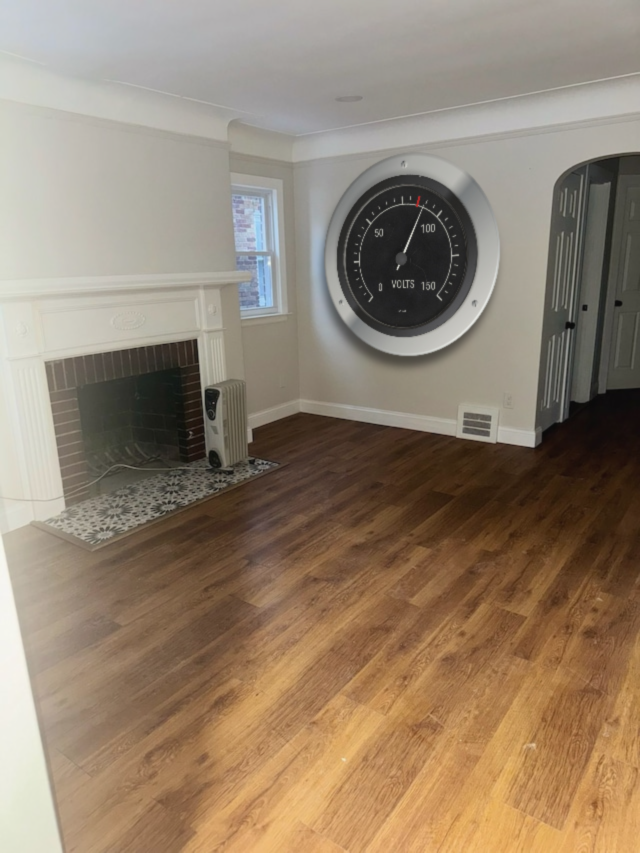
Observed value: 90 V
